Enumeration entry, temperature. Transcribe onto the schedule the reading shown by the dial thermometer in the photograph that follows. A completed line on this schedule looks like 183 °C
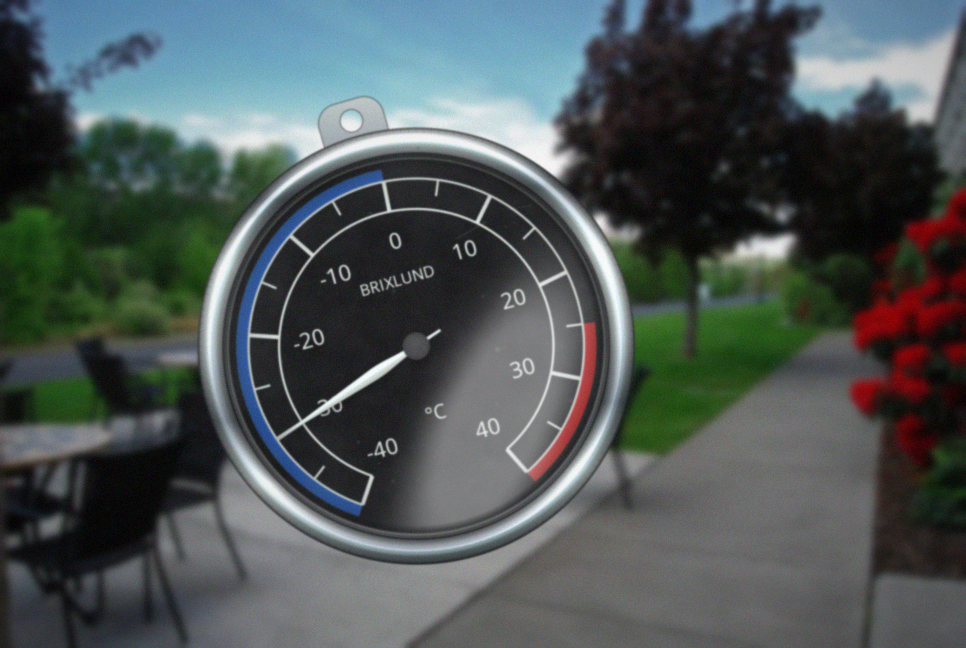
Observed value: -30 °C
